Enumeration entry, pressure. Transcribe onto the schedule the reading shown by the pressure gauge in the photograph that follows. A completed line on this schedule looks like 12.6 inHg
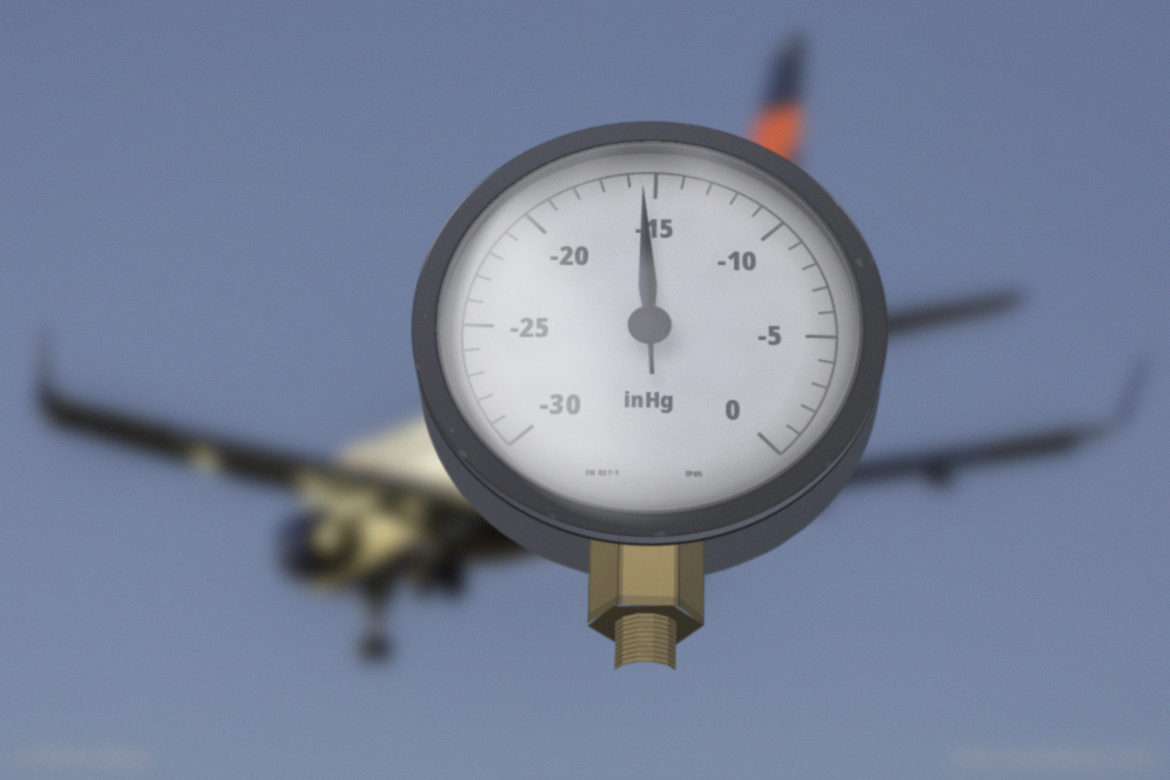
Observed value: -15.5 inHg
